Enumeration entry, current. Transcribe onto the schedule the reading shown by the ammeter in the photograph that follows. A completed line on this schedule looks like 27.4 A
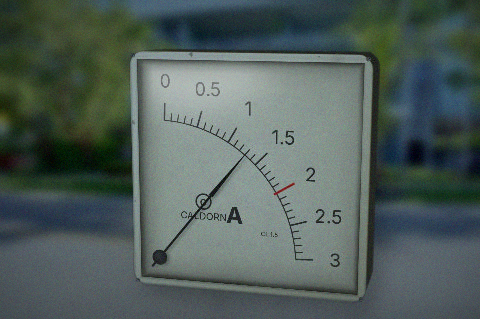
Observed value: 1.3 A
